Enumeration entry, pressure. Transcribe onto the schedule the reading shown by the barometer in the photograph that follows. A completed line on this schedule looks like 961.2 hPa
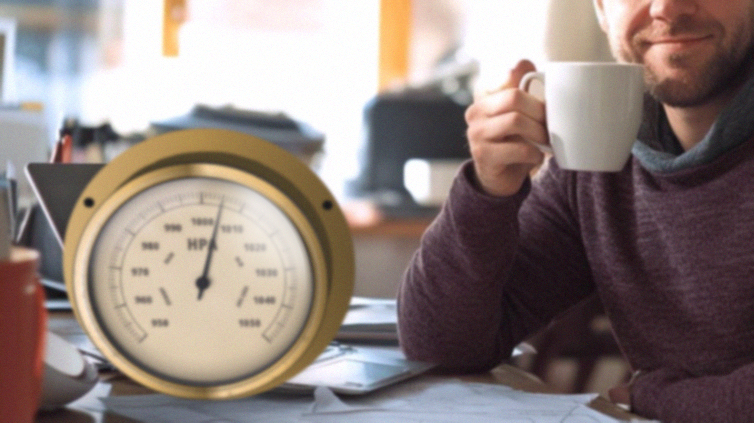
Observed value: 1005 hPa
